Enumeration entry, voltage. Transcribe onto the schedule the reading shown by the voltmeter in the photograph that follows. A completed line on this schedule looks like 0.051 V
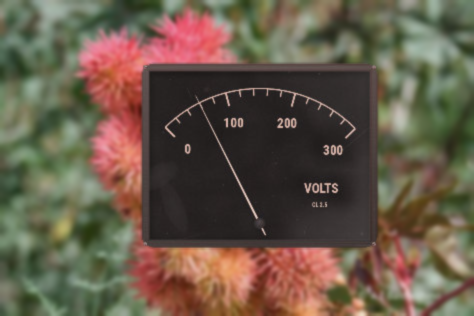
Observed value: 60 V
